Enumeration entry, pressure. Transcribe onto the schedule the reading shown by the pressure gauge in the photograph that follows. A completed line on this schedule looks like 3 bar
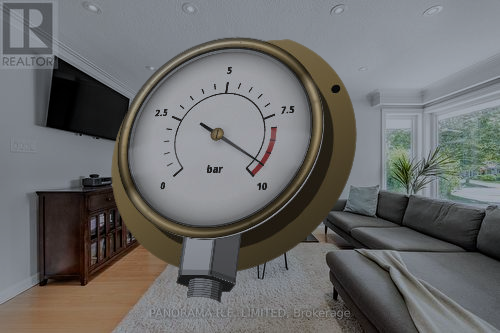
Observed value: 9.5 bar
